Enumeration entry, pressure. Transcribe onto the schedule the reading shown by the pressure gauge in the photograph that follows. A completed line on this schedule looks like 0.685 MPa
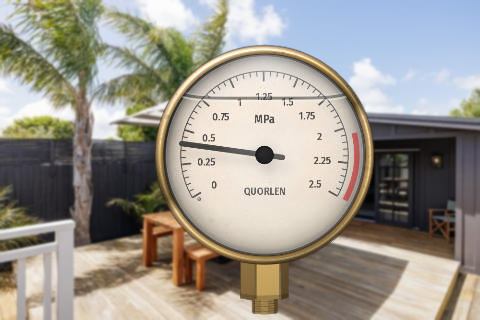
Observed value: 0.4 MPa
